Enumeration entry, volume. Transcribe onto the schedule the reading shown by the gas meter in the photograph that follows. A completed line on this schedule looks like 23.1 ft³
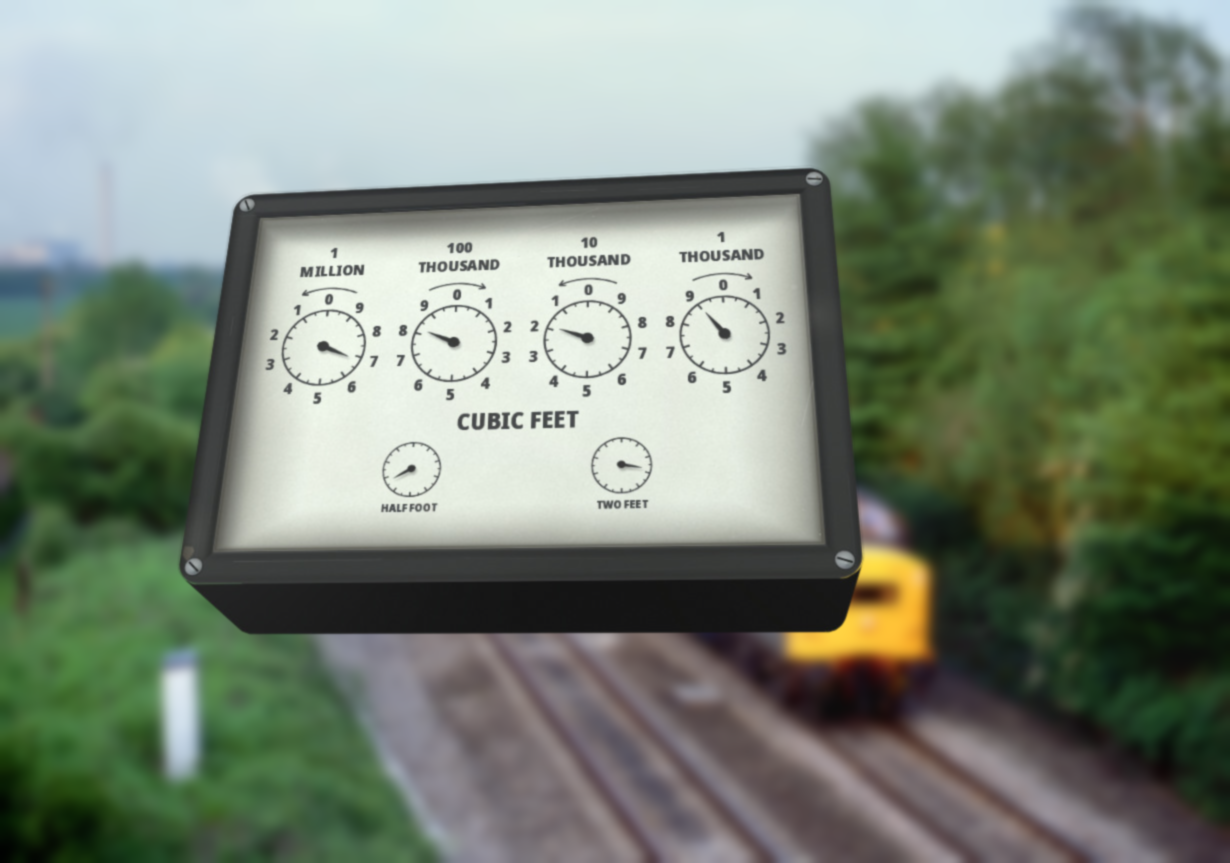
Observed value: 681900 ft³
